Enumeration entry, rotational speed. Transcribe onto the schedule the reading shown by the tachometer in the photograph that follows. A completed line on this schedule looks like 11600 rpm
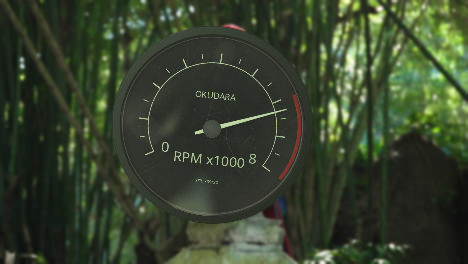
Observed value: 6250 rpm
